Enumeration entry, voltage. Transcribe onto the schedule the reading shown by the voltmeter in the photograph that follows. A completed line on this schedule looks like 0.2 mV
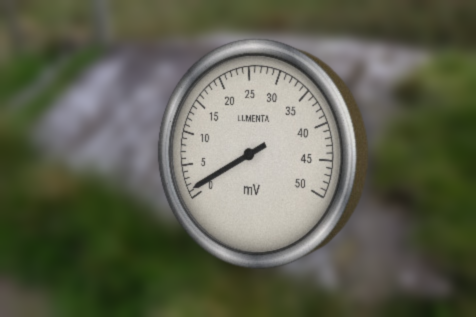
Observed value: 1 mV
